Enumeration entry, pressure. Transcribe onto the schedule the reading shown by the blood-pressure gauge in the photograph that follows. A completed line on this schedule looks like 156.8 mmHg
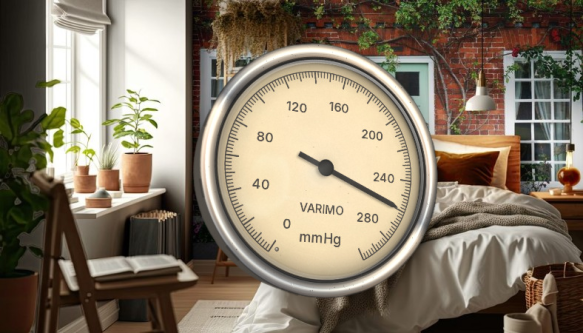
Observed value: 260 mmHg
